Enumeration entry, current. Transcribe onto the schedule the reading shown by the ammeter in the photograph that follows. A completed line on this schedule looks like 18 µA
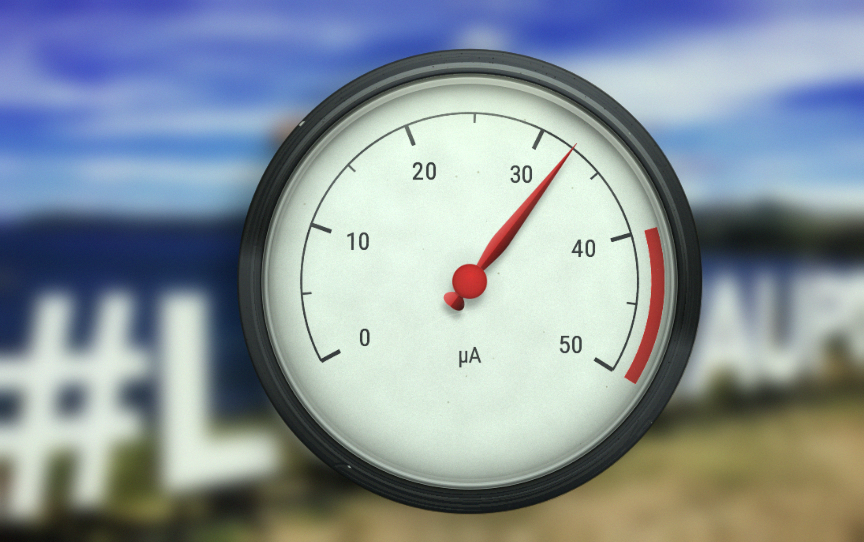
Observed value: 32.5 µA
